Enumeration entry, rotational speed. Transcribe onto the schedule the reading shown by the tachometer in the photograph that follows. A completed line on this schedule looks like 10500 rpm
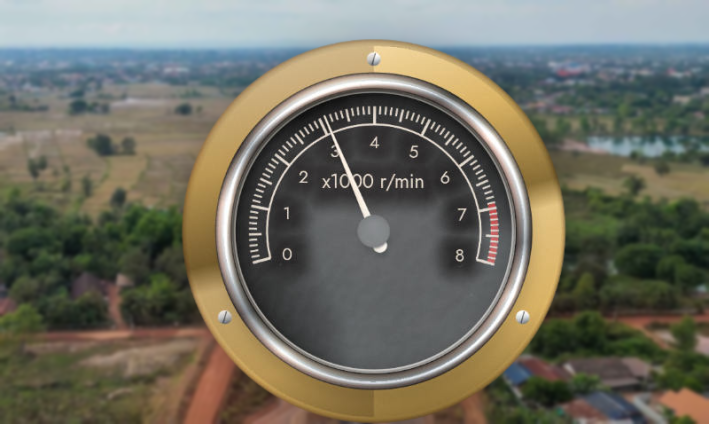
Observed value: 3100 rpm
